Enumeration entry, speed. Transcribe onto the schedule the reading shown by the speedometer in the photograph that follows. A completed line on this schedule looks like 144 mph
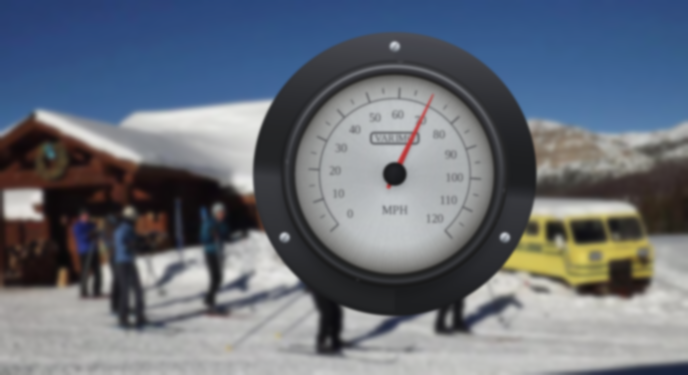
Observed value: 70 mph
